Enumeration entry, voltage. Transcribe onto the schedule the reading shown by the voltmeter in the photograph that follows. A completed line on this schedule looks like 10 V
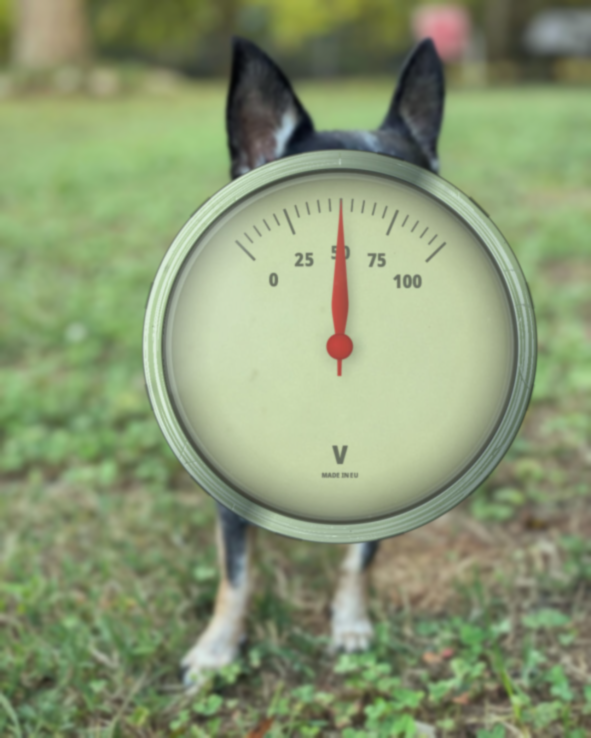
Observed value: 50 V
